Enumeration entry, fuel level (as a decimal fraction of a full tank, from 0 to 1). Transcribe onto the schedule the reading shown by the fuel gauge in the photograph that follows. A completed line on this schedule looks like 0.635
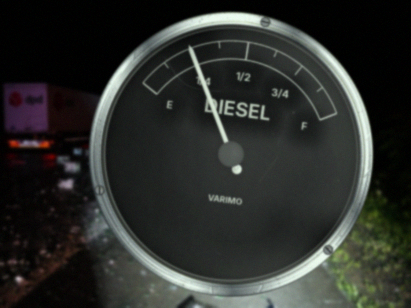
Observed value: 0.25
